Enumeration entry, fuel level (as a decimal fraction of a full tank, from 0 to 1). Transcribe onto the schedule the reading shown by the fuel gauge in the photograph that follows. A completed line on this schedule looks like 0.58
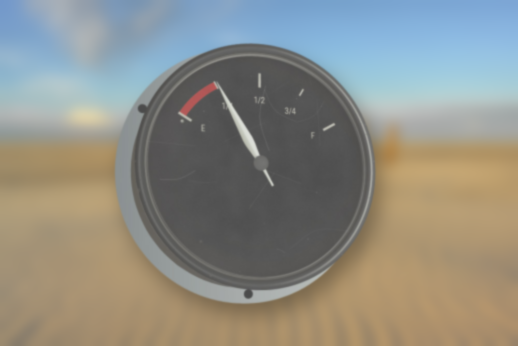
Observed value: 0.25
